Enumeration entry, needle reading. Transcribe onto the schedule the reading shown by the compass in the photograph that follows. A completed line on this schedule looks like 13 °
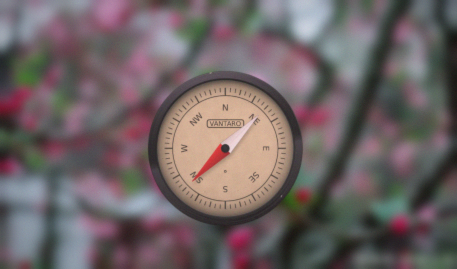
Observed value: 225 °
